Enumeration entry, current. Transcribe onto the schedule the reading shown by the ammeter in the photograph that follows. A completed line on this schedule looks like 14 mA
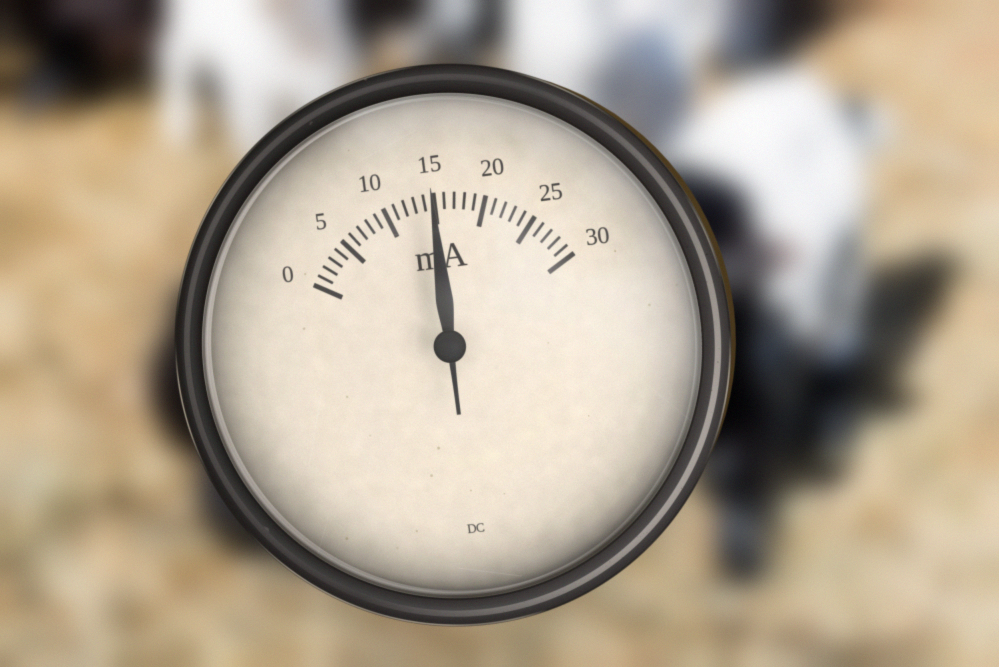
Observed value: 15 mA
